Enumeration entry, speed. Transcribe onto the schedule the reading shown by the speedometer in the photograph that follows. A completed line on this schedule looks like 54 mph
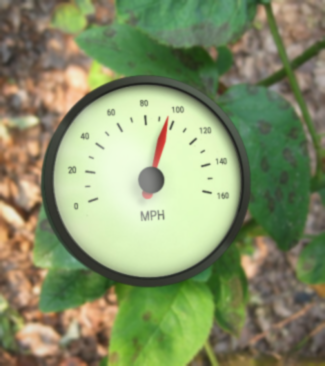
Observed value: 95 mph
